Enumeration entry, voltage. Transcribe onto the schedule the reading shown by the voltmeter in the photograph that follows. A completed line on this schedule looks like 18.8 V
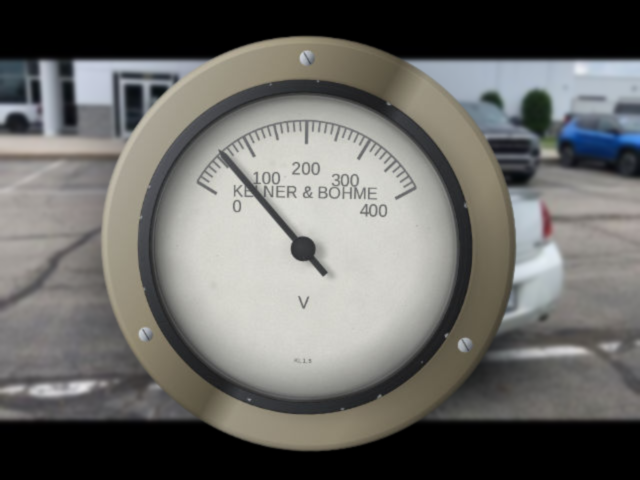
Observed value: 60 V
